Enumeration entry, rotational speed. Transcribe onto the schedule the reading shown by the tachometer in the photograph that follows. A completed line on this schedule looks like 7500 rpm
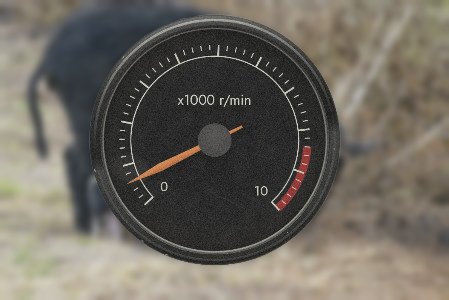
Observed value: 600 rpm
